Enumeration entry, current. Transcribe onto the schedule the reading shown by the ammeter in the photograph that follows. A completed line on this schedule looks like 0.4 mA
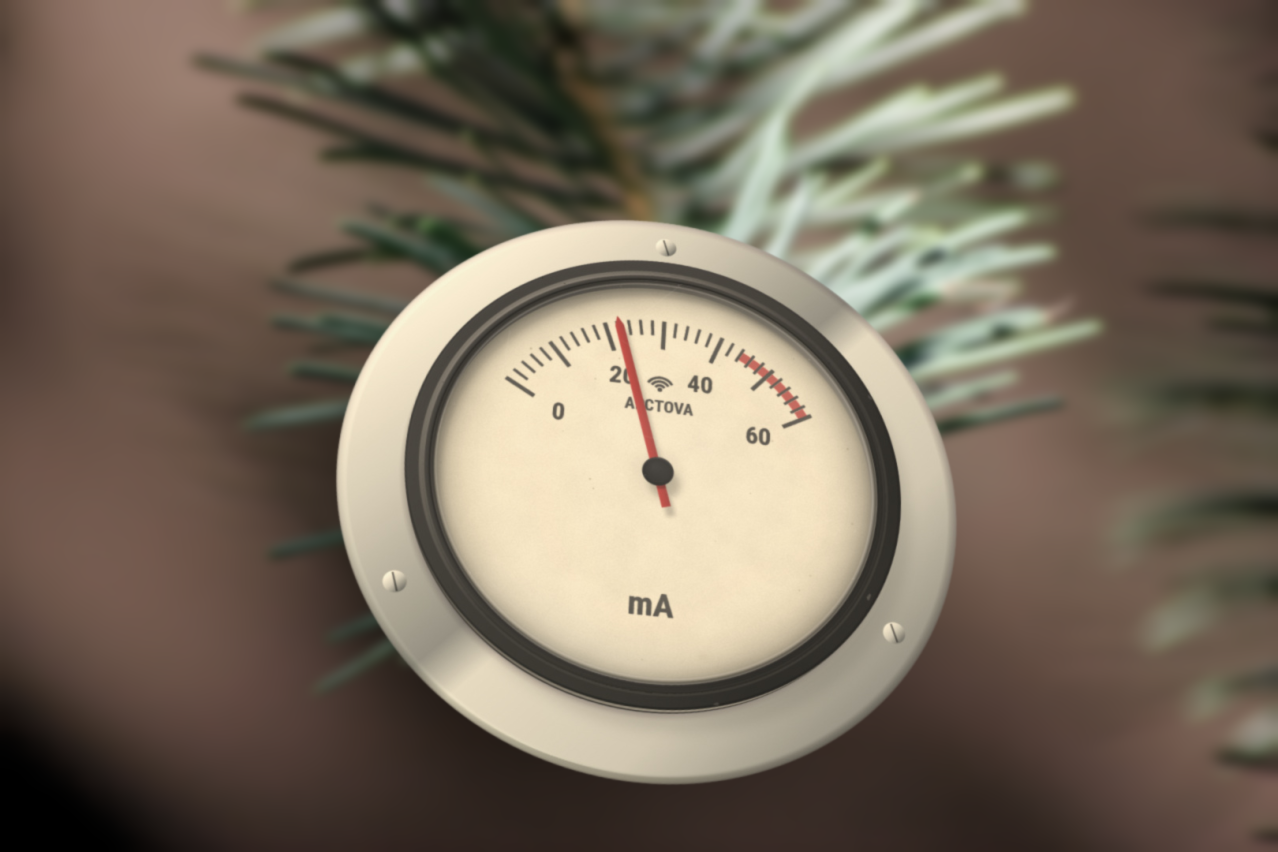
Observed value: 22 mA
